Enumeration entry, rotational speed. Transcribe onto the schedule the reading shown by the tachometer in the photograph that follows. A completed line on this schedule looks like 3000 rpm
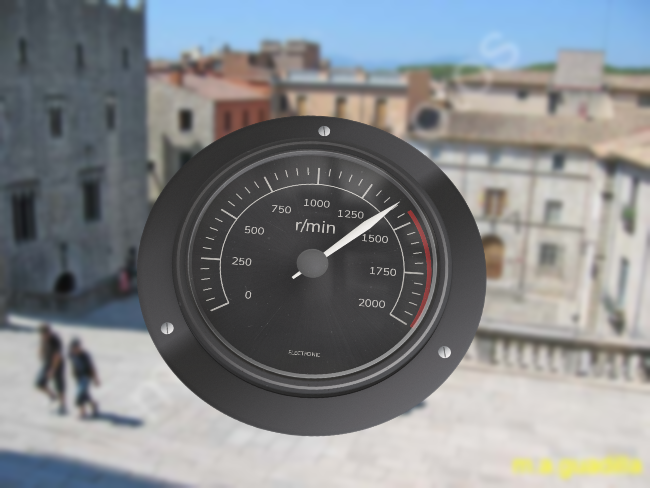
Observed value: 1400 rpm
